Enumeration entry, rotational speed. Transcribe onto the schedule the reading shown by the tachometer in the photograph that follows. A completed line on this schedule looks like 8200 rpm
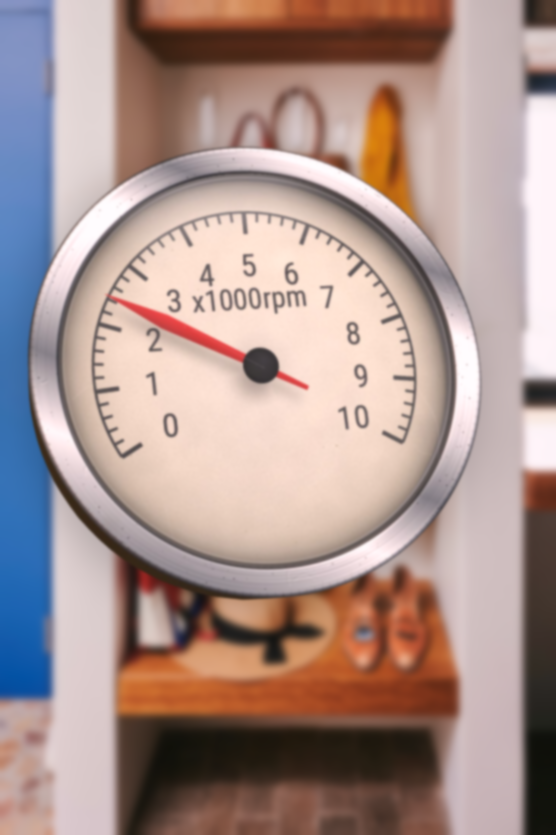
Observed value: 2400 rpm
